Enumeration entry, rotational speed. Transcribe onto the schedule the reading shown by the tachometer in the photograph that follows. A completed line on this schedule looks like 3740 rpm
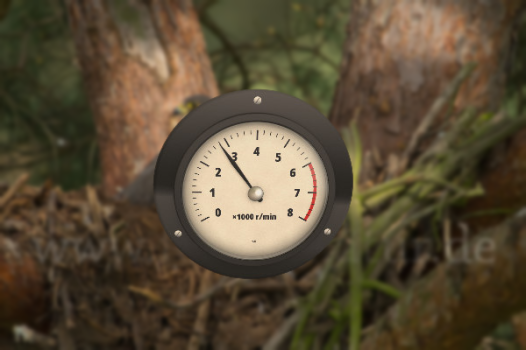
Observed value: 2800 rpm
